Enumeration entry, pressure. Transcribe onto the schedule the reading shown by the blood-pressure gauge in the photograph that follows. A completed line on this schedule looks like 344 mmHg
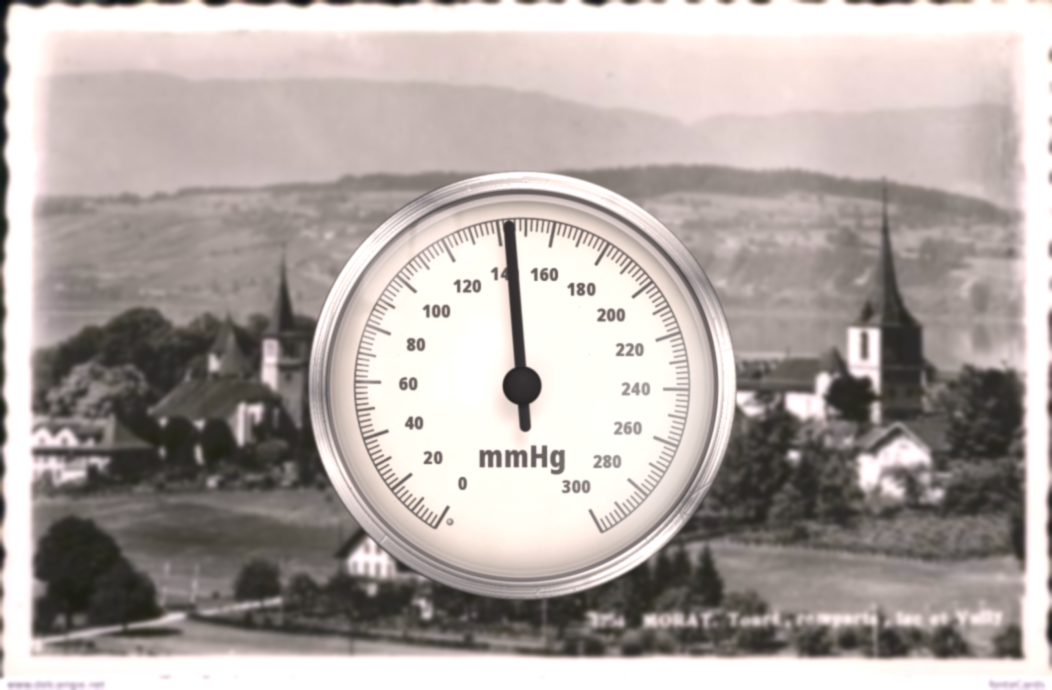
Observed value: 144 mmHg
